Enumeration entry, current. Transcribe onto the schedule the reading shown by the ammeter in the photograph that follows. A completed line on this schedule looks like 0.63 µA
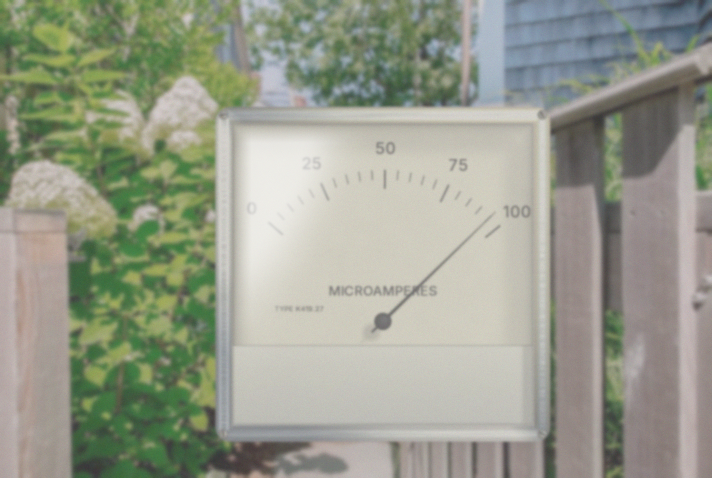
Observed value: 95 µA
